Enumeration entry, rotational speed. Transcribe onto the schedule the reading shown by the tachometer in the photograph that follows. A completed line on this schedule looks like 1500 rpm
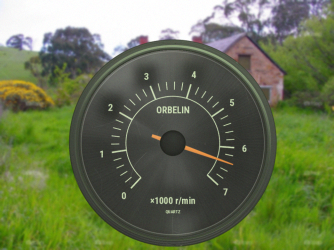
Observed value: 6400 rpm
